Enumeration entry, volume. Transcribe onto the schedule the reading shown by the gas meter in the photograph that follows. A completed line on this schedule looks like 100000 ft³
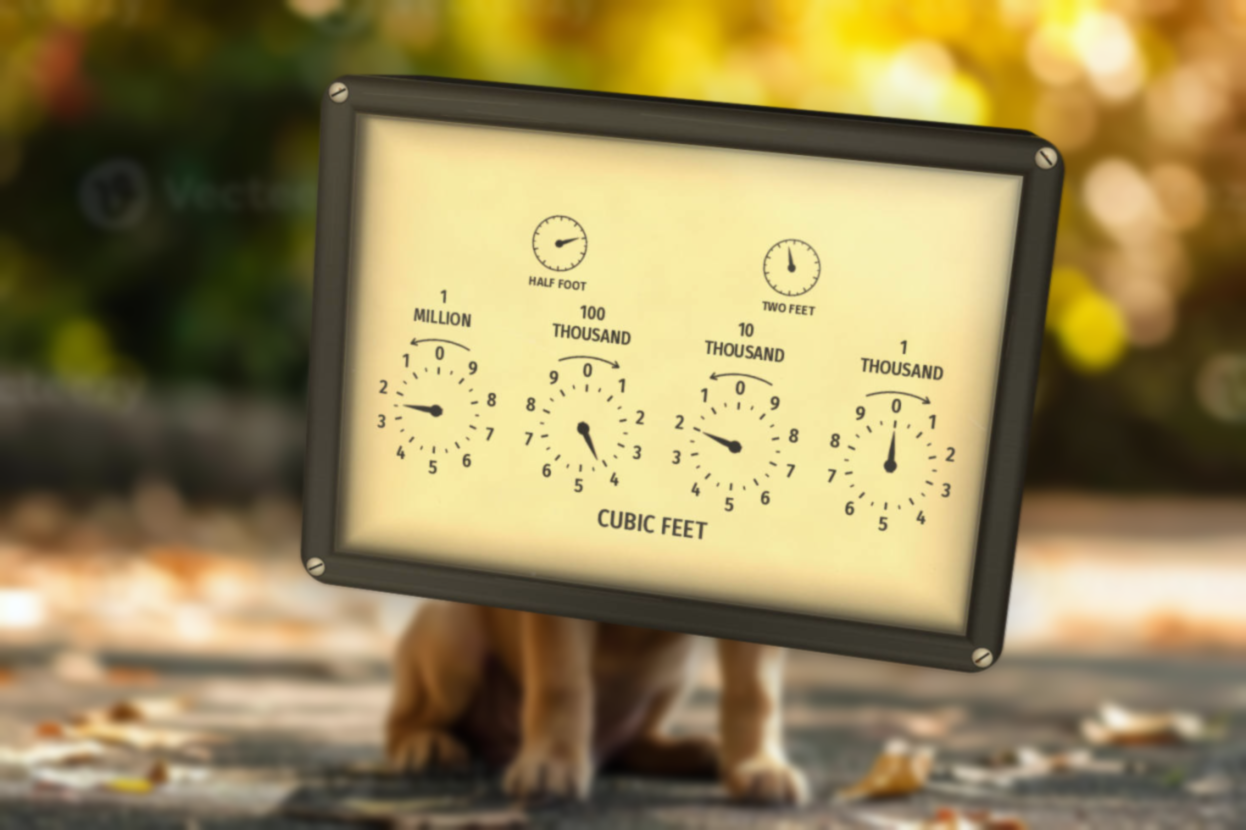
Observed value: 242000 ft³
